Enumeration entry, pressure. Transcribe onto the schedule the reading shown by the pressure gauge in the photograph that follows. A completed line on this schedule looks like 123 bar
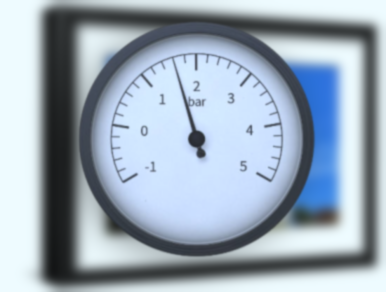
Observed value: 1.6 bar
